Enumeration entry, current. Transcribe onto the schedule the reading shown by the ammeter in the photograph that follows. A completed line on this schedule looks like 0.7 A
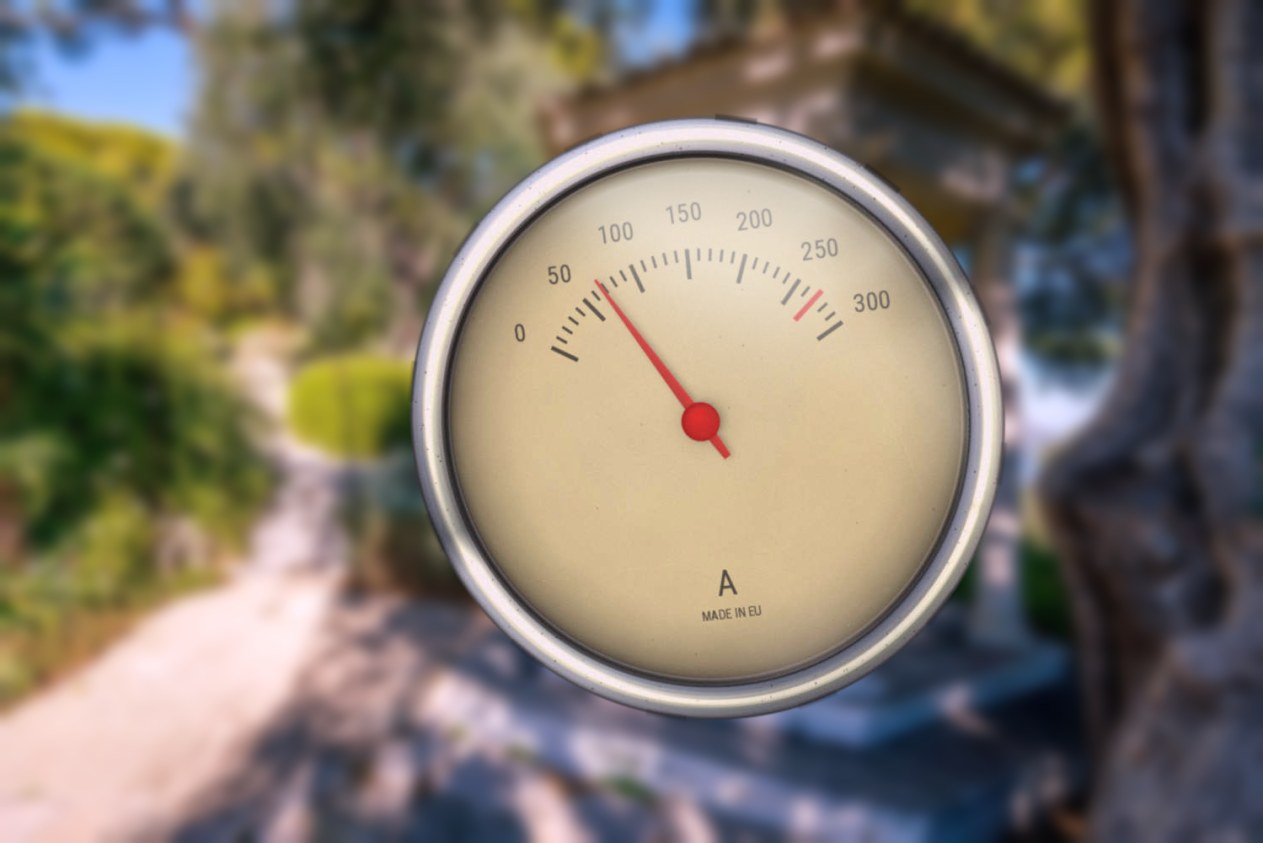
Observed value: 70 A
